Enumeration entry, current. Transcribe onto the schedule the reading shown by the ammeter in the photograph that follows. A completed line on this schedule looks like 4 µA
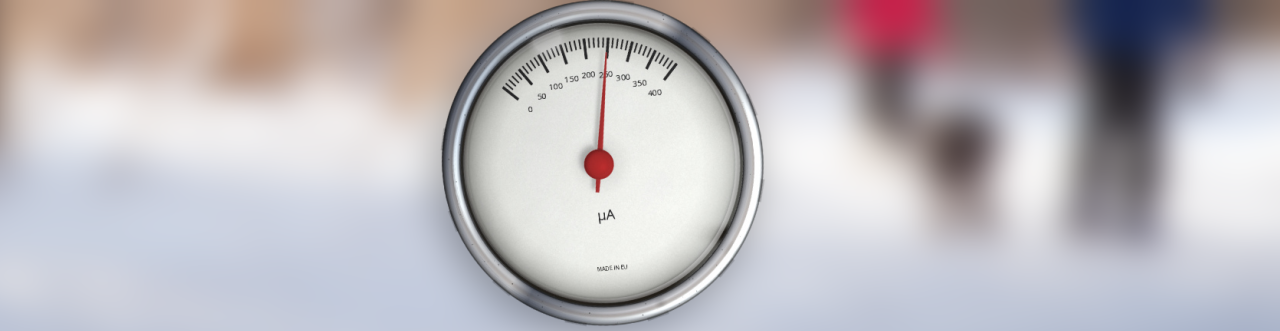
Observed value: 250 µA
